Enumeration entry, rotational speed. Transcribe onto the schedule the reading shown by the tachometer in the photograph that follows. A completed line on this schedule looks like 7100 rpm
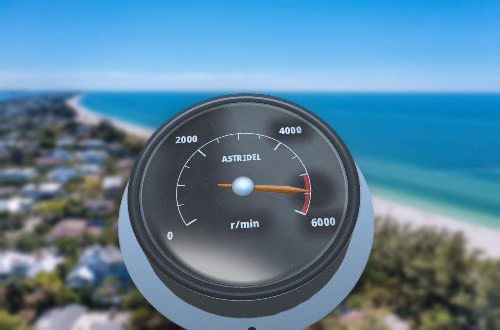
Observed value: 5500 rpm
